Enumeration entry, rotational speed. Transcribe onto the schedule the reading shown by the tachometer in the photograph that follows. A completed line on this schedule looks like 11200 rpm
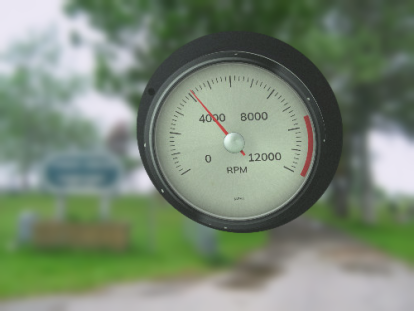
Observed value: 4200 rpm
